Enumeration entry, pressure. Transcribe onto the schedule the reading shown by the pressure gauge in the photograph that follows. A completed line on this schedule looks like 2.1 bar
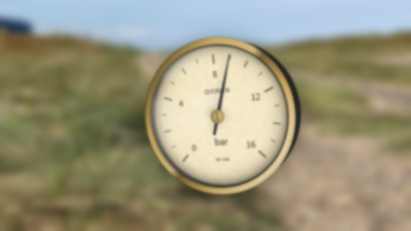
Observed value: 9 bar
